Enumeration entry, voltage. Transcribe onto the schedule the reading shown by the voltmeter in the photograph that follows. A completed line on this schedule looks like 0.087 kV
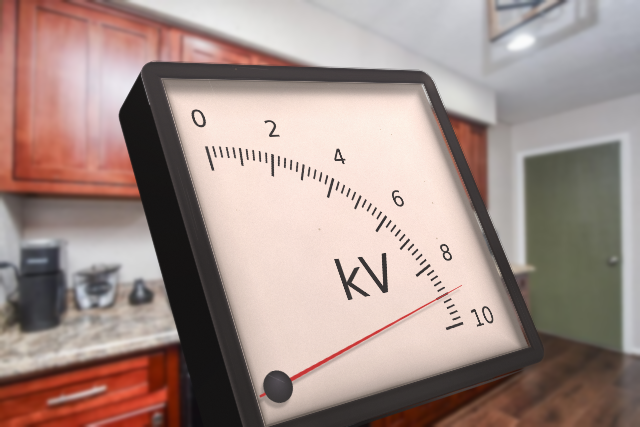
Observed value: 9 kV
